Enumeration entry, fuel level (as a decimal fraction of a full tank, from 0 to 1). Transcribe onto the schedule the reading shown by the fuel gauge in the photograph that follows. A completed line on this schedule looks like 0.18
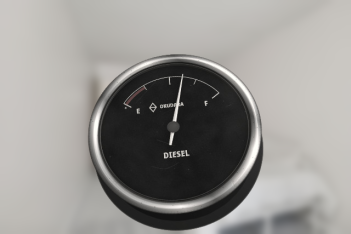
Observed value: 0.625
